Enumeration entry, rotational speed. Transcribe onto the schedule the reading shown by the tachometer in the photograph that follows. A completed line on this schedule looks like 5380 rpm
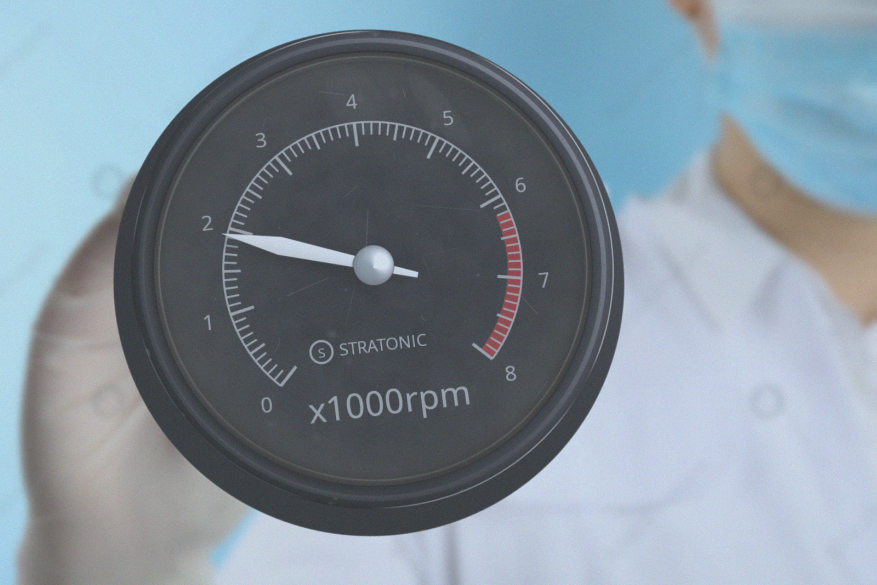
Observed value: 1900 rpm
